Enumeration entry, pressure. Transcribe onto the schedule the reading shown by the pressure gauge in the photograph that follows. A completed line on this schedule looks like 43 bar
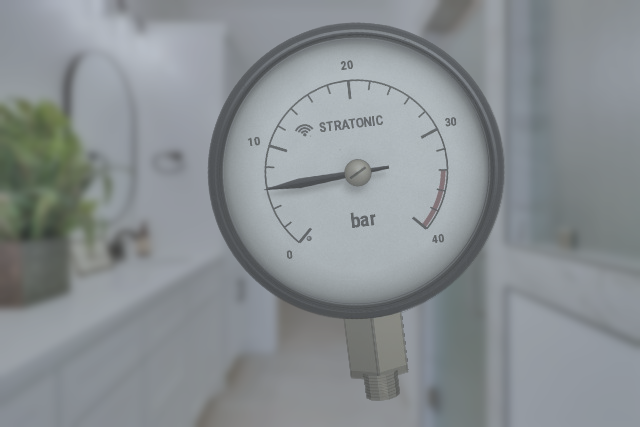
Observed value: 6 bar
